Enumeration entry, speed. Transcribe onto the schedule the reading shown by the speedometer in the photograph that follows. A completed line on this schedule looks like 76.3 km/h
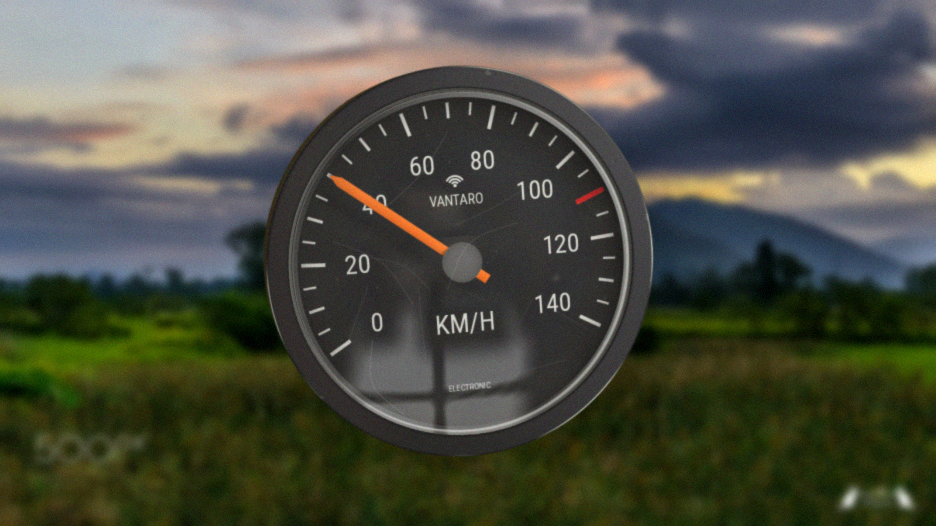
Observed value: 40 km/h
